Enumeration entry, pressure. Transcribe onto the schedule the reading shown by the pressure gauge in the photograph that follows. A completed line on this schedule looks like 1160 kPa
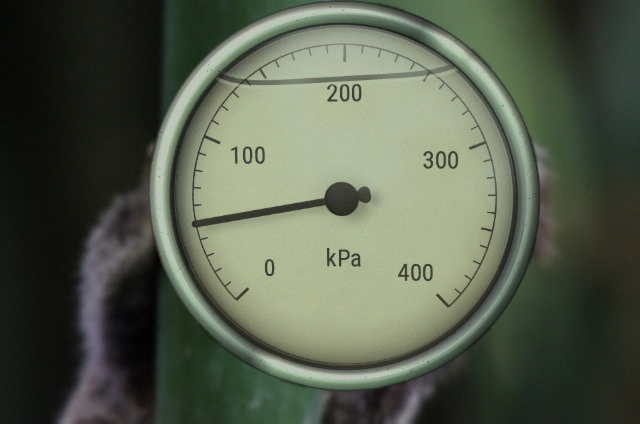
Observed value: 50 kPa
